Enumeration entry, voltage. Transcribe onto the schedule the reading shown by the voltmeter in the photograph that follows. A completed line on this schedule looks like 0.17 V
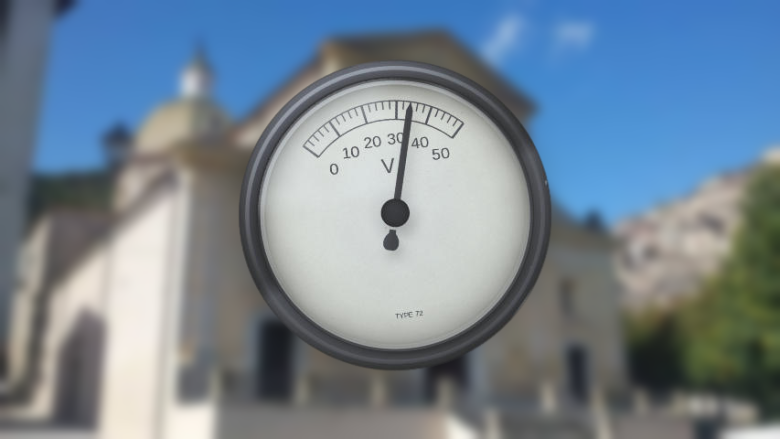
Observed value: 34 V
